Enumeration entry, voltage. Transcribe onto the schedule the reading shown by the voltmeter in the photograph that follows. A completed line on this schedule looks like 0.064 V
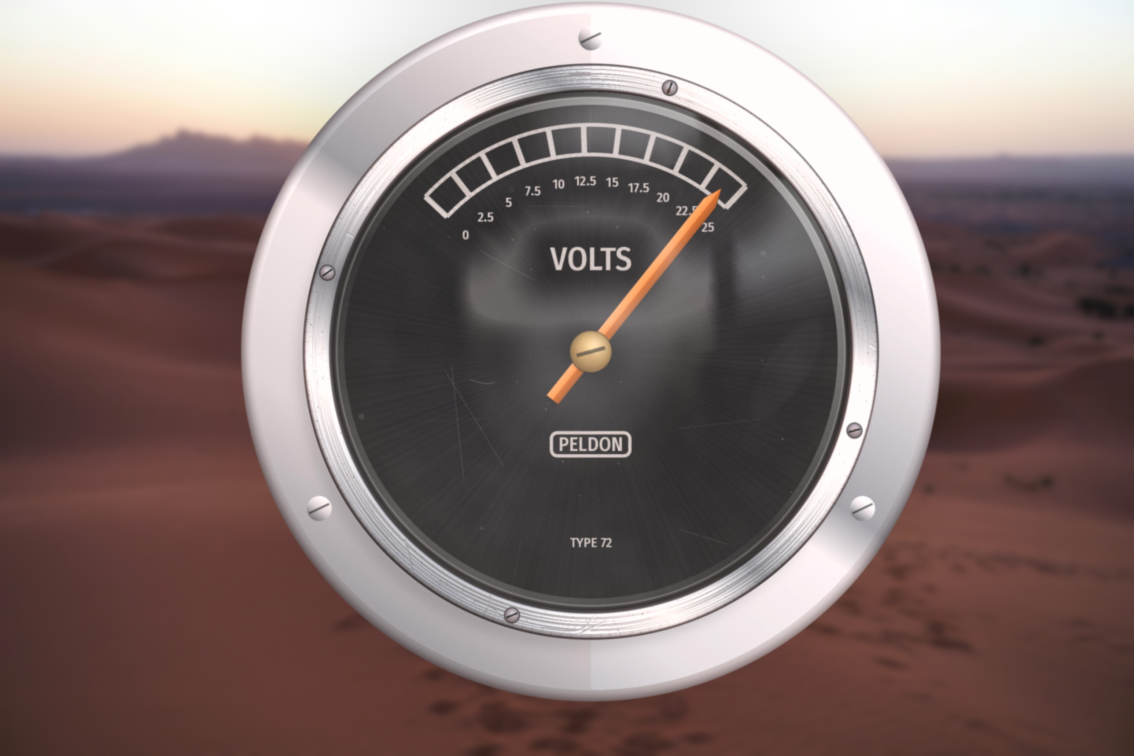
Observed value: 23.75 V
